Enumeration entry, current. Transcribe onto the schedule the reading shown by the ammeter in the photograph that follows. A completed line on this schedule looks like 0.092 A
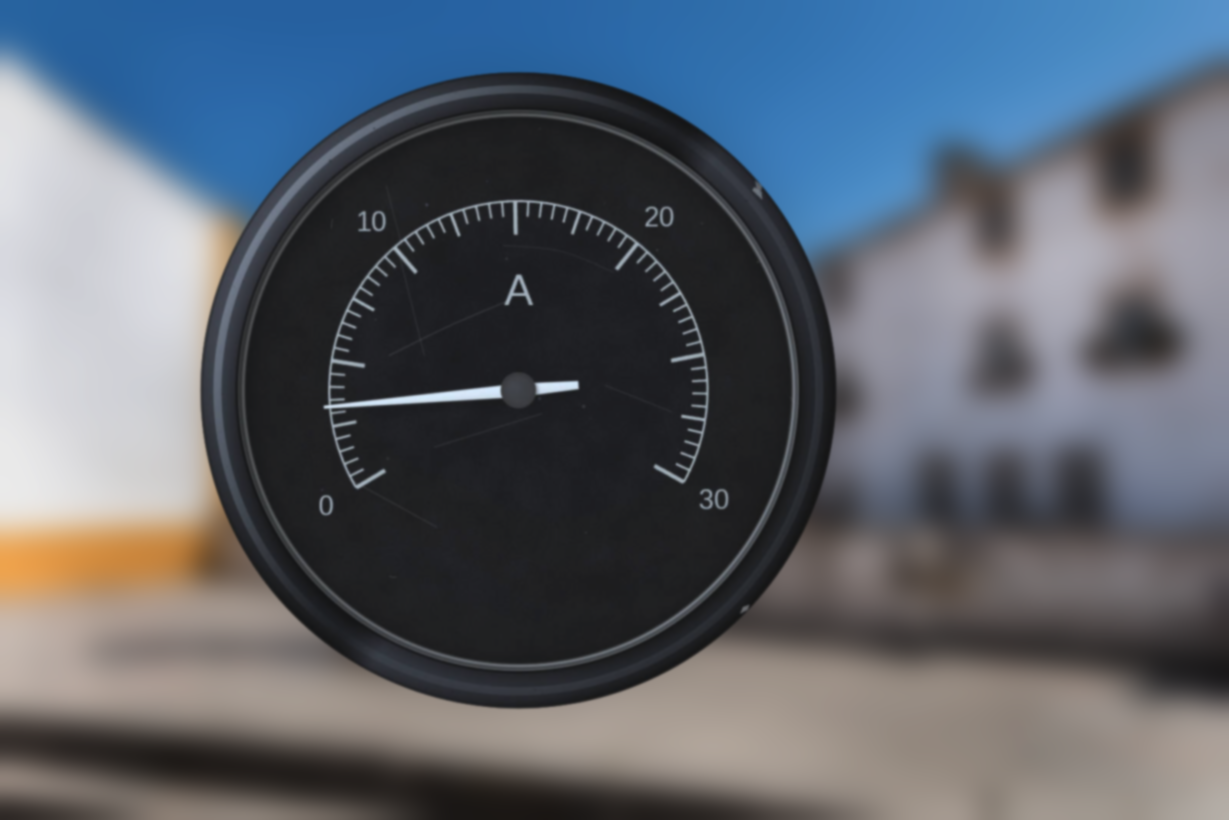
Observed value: 3.25 A
